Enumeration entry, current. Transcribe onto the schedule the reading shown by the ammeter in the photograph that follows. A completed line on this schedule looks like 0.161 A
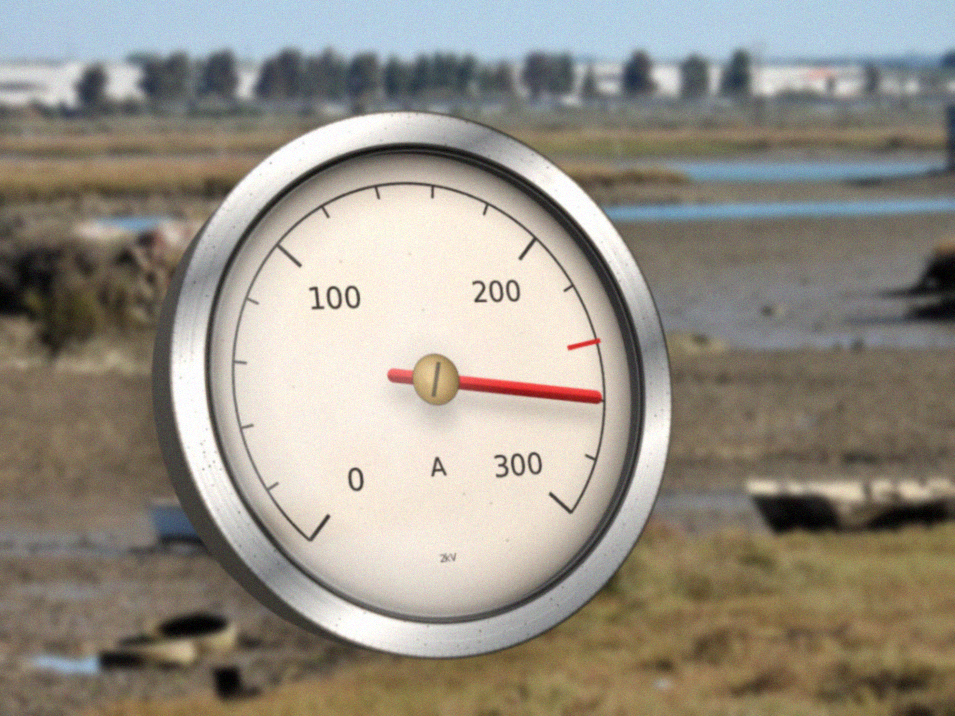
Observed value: 260 A
